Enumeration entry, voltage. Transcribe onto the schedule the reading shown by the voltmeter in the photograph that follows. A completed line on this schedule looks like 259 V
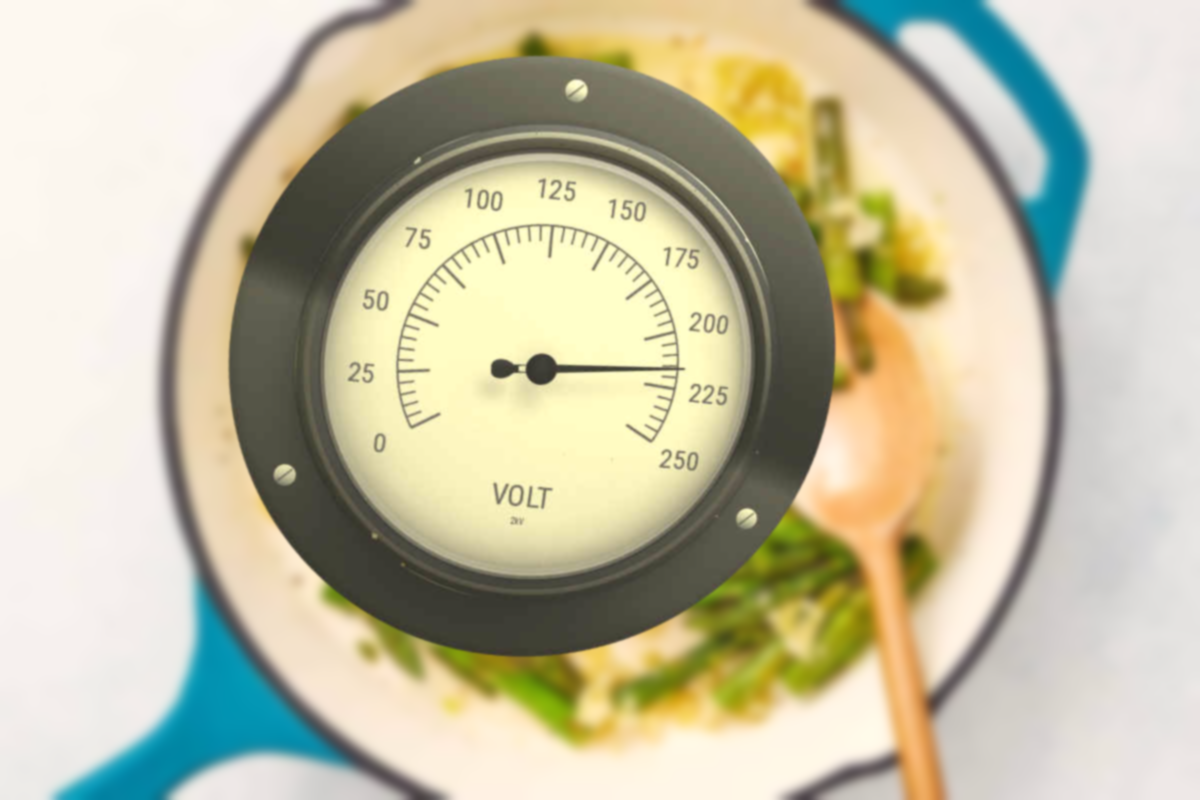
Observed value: 215 V
